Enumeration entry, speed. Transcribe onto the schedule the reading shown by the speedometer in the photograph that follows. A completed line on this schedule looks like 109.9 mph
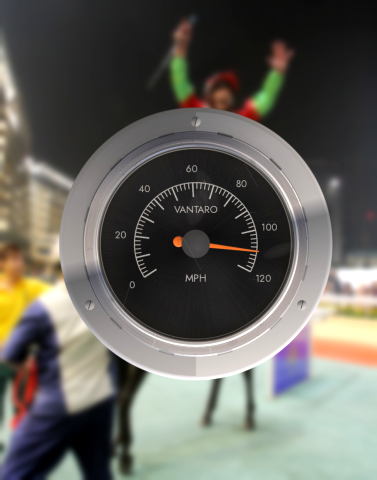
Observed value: 110 mph
